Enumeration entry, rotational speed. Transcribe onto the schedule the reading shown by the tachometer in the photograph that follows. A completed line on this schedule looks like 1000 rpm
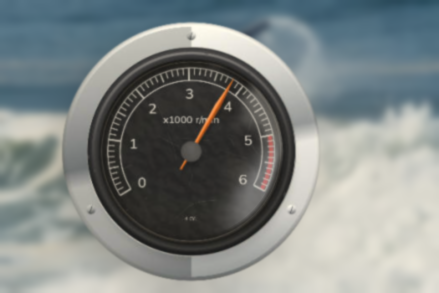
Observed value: 3800 rpm
